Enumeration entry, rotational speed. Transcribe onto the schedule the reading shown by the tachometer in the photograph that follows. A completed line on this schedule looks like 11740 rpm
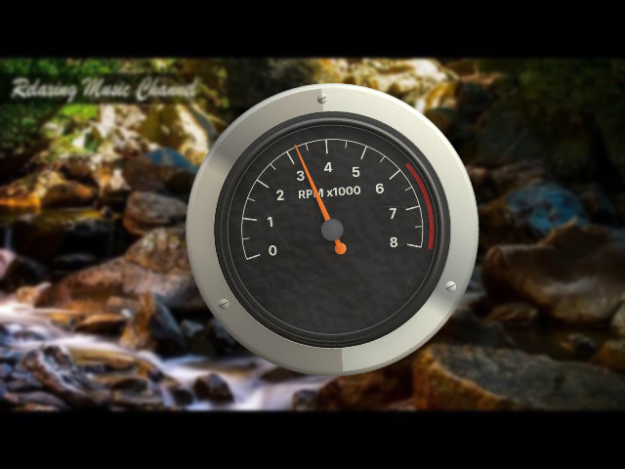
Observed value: 3250 rpm
